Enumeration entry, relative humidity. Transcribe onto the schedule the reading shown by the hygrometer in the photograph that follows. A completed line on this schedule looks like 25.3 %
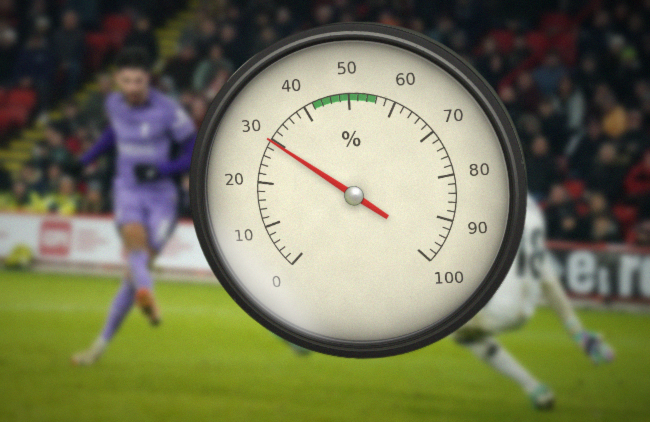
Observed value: 30 %
